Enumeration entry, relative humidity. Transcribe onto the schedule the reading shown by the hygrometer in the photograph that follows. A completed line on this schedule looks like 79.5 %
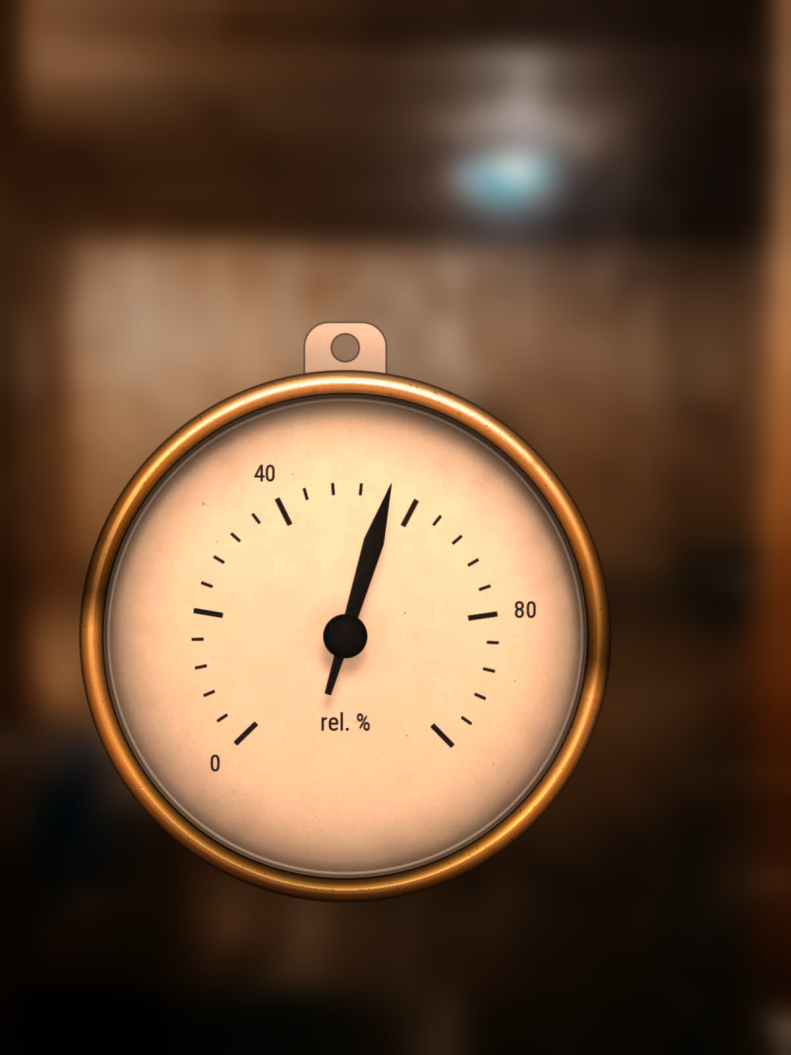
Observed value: 56 %
